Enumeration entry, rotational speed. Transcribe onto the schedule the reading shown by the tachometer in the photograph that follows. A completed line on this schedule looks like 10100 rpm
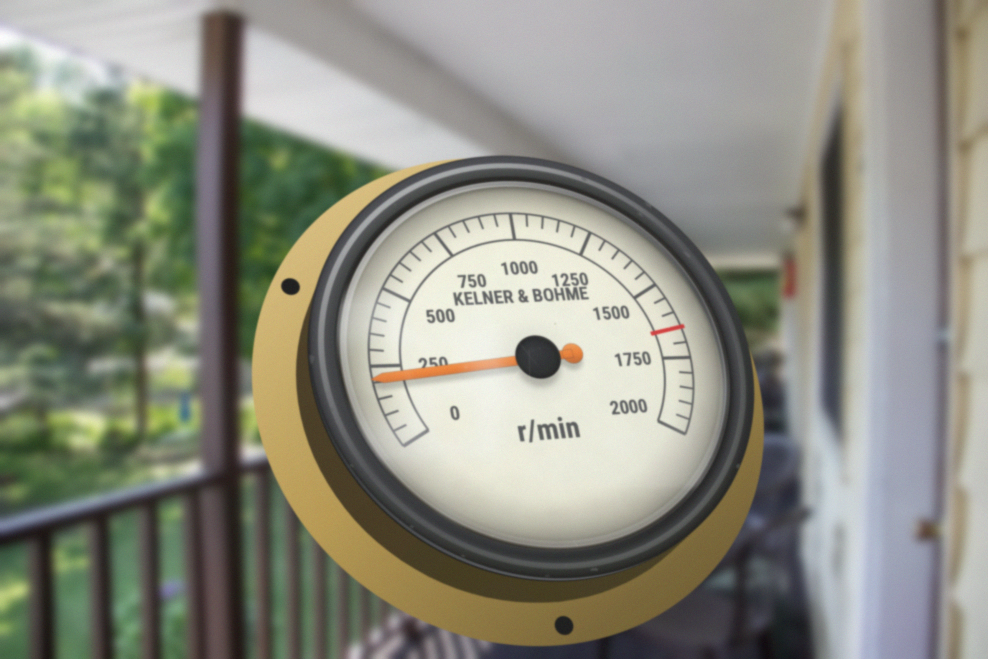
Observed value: 200 rpm
